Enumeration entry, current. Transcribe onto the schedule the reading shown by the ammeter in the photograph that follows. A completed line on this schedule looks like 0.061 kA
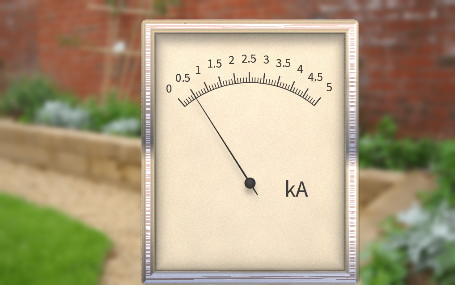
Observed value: 0.5 kA
